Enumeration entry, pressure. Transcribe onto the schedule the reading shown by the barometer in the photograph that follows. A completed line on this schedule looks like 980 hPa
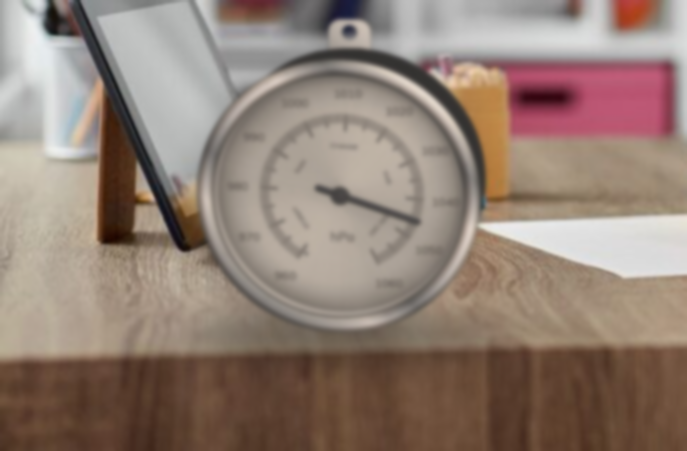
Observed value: 1045 hPa
